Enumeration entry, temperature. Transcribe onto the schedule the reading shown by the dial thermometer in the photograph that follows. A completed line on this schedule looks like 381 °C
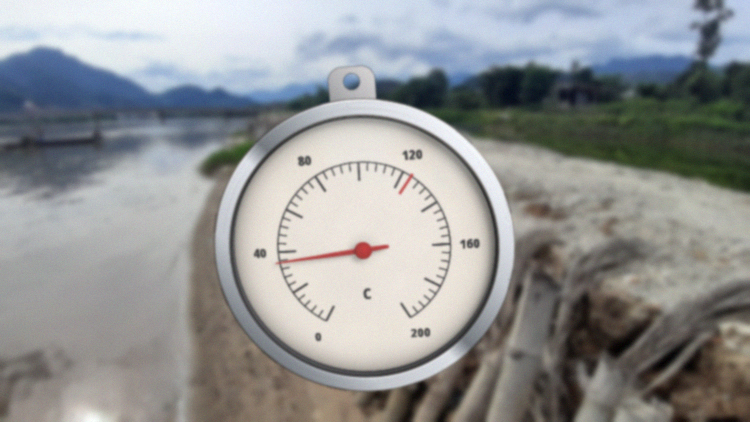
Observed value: 36 °C
